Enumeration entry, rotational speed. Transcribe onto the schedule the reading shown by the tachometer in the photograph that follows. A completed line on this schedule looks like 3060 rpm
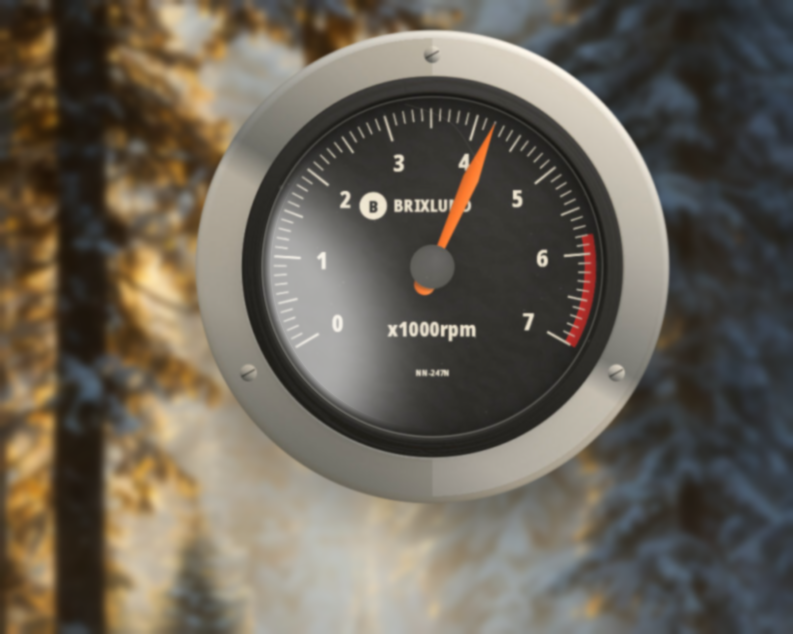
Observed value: 4200 rpm
